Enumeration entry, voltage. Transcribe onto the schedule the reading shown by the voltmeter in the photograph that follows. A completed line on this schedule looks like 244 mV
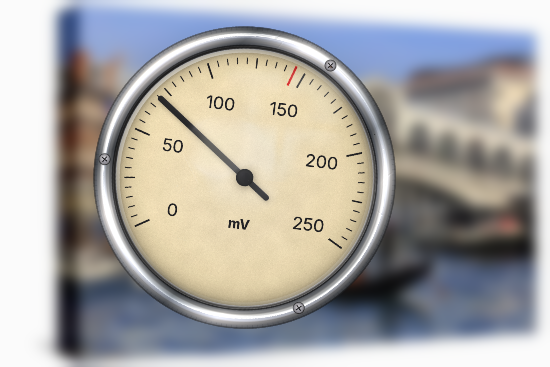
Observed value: 70 mV
